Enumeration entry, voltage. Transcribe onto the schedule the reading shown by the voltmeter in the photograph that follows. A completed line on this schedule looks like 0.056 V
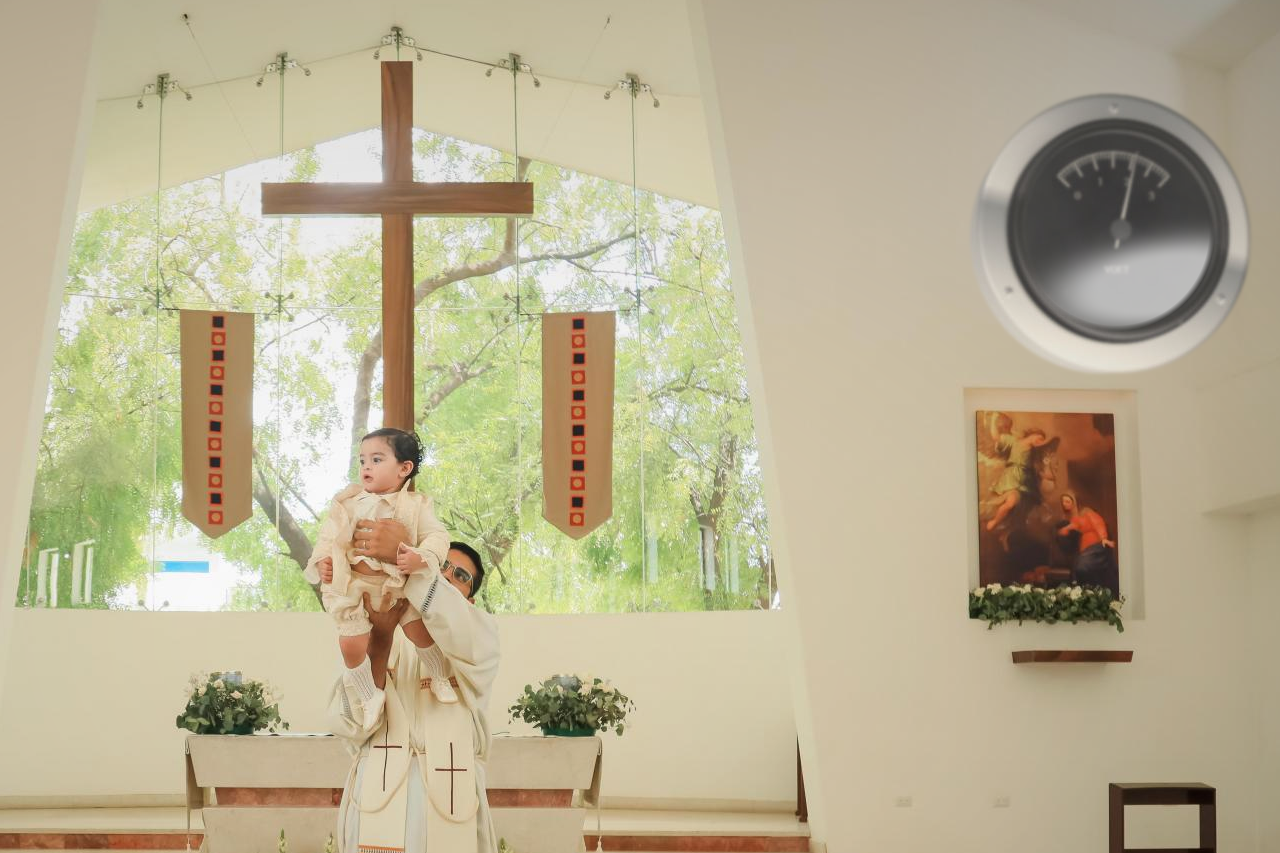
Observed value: 2 V
